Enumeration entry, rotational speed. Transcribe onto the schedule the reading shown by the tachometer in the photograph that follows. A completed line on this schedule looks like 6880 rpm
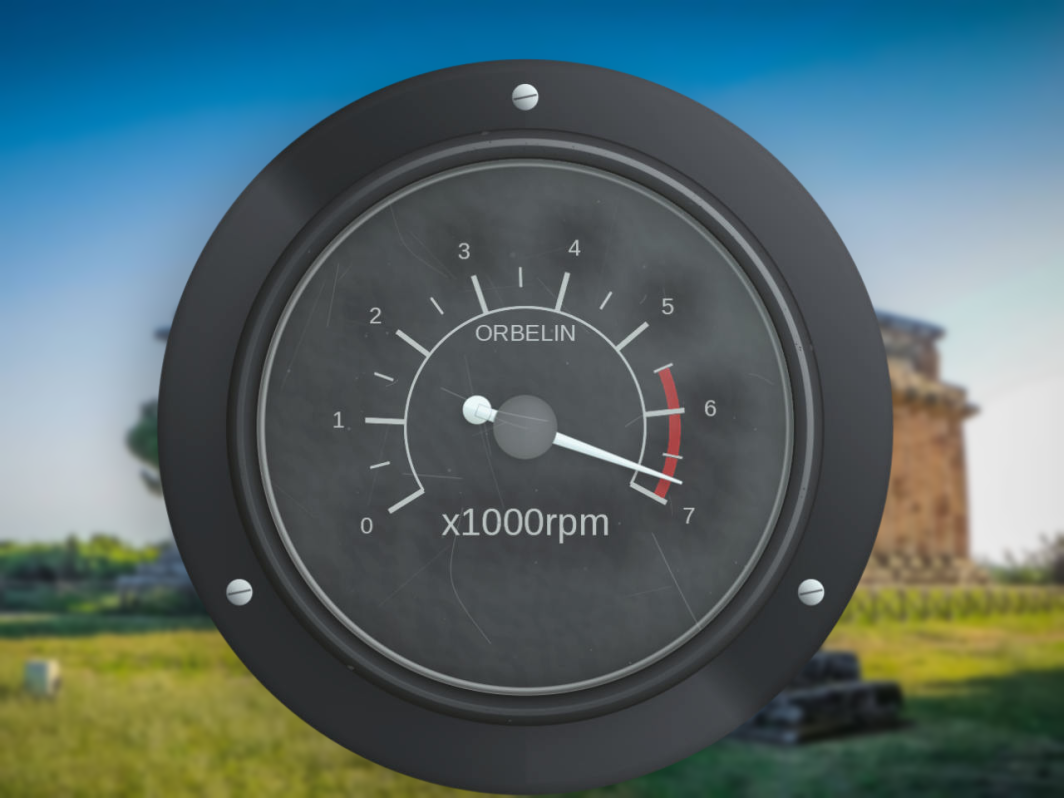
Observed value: 6750 rpm
